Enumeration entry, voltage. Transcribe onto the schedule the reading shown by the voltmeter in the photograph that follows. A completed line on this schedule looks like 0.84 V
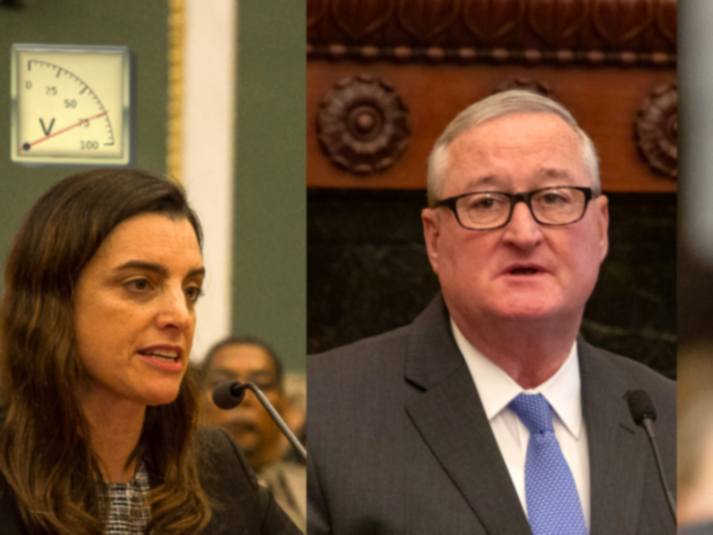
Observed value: 75 V
